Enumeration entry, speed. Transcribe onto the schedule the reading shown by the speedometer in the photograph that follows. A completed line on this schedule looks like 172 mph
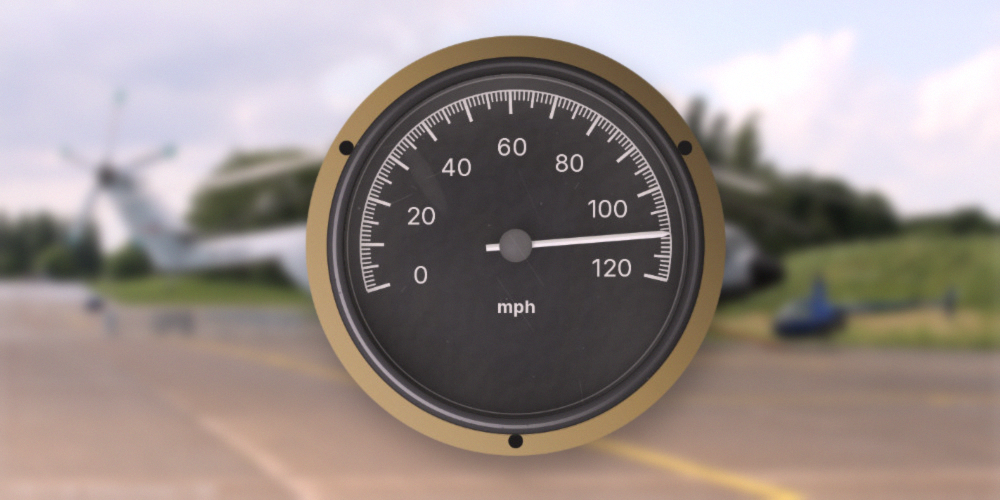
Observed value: 110 mph
